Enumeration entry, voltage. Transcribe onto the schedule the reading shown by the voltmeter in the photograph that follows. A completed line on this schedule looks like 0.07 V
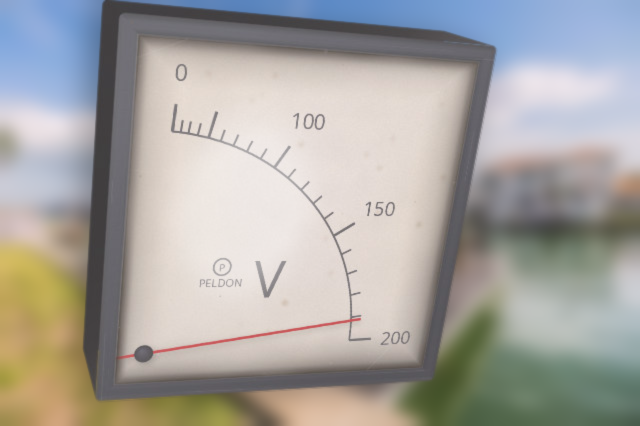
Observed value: 190 V
